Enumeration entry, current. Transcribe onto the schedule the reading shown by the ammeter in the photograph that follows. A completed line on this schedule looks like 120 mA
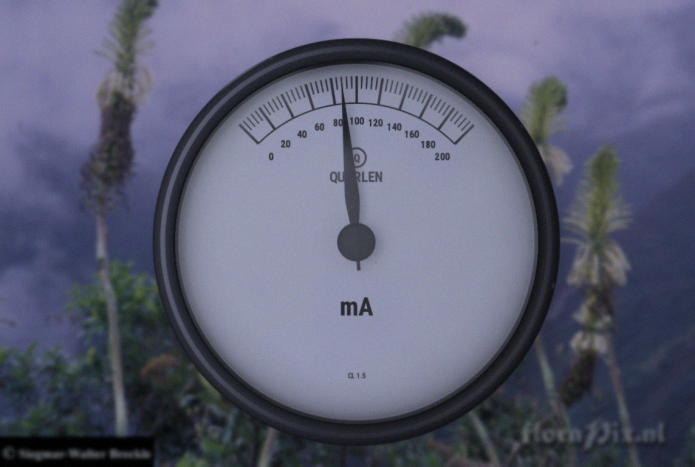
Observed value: 88 mA
